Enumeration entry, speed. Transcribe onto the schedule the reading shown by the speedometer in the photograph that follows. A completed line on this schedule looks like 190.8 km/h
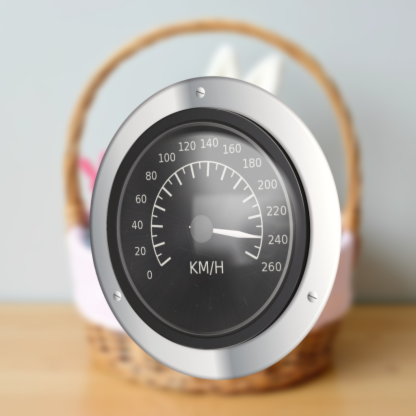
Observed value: 240 km/h
